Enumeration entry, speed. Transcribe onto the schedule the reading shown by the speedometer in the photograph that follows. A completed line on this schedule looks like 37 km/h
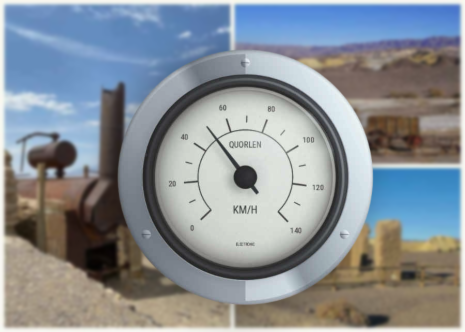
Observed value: 50 km/h
